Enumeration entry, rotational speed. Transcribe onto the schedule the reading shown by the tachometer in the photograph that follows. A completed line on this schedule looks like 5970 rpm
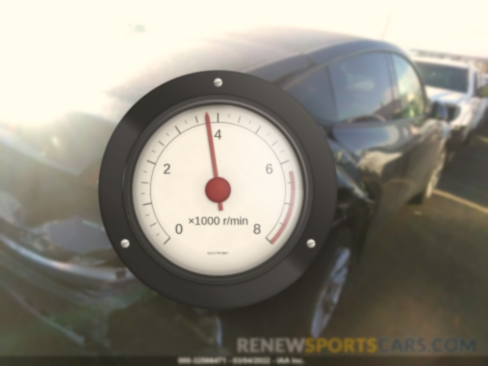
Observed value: 3750 rpm
